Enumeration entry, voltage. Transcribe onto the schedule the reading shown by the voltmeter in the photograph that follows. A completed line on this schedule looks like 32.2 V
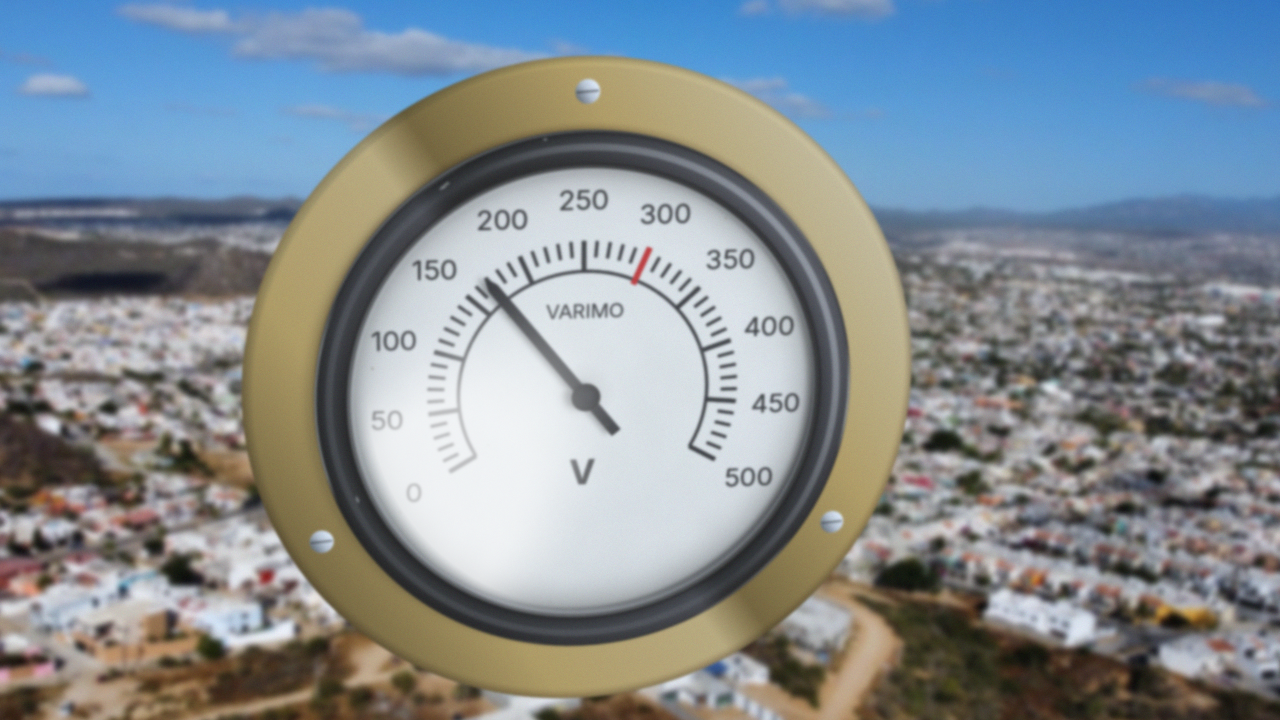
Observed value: 170 V
